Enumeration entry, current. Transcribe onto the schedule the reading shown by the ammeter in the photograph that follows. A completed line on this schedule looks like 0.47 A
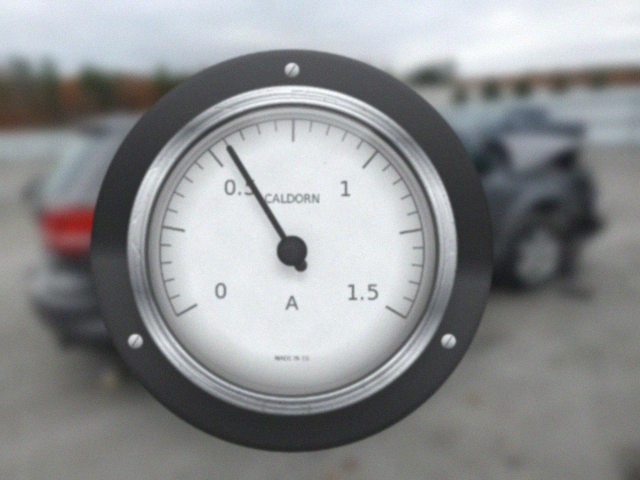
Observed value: 0.55 A
